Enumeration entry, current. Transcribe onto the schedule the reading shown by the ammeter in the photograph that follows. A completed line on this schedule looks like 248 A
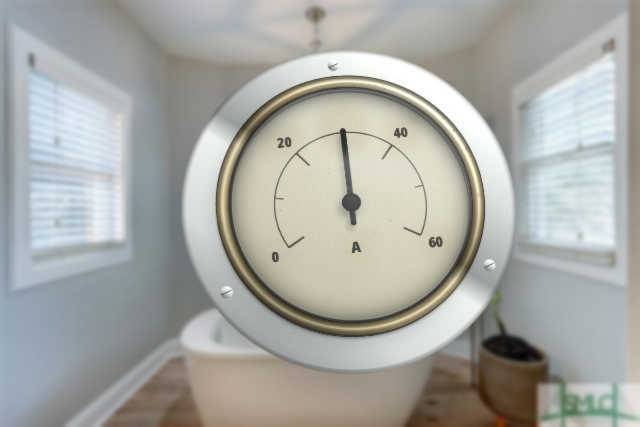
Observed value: 30 A
